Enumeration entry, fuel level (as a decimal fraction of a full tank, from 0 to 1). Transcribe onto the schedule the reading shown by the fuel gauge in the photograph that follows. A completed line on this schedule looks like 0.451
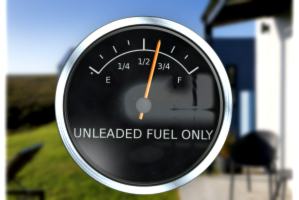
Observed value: 0.625
